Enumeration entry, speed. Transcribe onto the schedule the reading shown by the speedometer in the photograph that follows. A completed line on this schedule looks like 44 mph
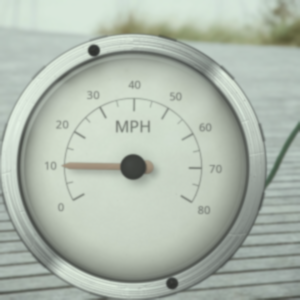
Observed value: 10 mph
